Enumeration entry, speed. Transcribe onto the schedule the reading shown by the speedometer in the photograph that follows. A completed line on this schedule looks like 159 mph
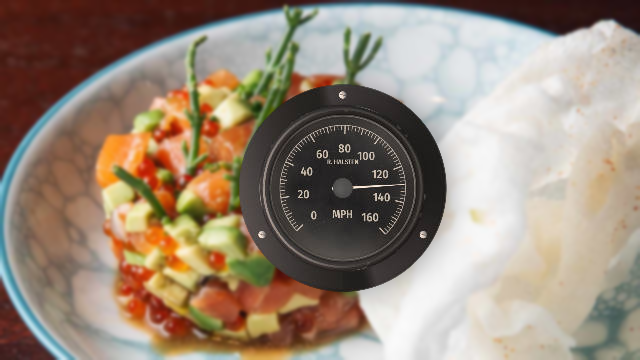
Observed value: 130 mph
